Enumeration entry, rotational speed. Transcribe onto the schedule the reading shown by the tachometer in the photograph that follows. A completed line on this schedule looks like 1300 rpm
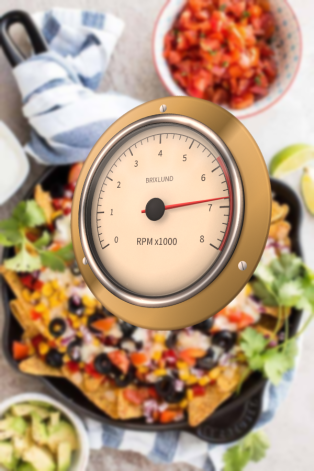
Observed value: 6800 rpm
